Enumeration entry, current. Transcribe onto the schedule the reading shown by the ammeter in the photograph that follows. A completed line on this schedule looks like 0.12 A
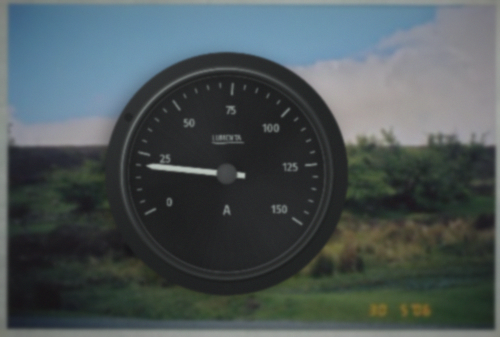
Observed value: 20 A
